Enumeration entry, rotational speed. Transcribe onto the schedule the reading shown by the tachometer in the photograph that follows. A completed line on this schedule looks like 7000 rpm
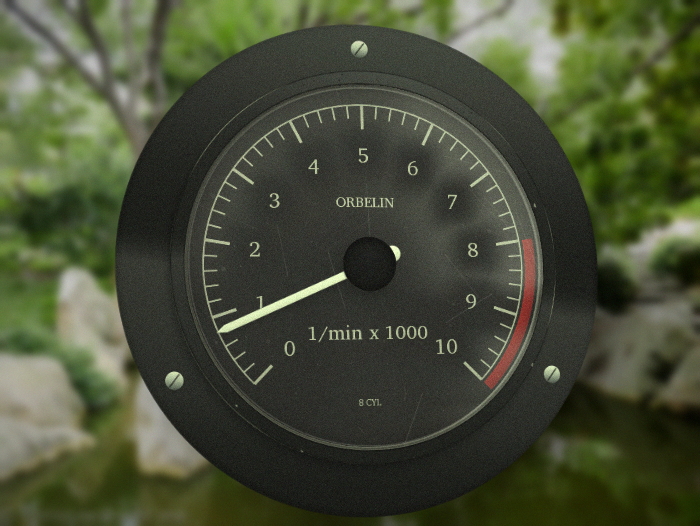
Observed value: 800 rpm
